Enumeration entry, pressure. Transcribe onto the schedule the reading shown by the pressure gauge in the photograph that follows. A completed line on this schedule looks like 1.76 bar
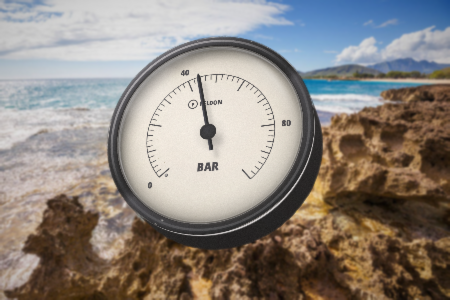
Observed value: 44 bar
